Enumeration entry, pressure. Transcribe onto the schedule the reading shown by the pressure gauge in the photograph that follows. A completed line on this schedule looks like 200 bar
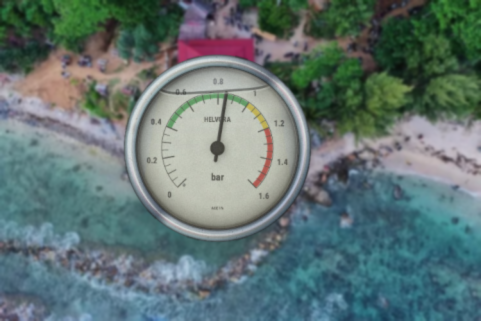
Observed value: 0.85 bar
